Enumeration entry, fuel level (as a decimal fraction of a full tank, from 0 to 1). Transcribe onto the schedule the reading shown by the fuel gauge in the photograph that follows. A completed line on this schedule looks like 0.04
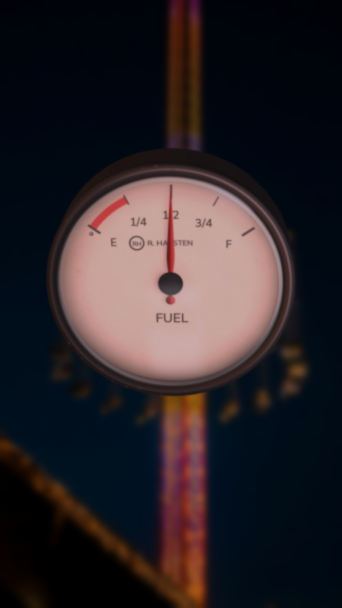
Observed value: 0.5
